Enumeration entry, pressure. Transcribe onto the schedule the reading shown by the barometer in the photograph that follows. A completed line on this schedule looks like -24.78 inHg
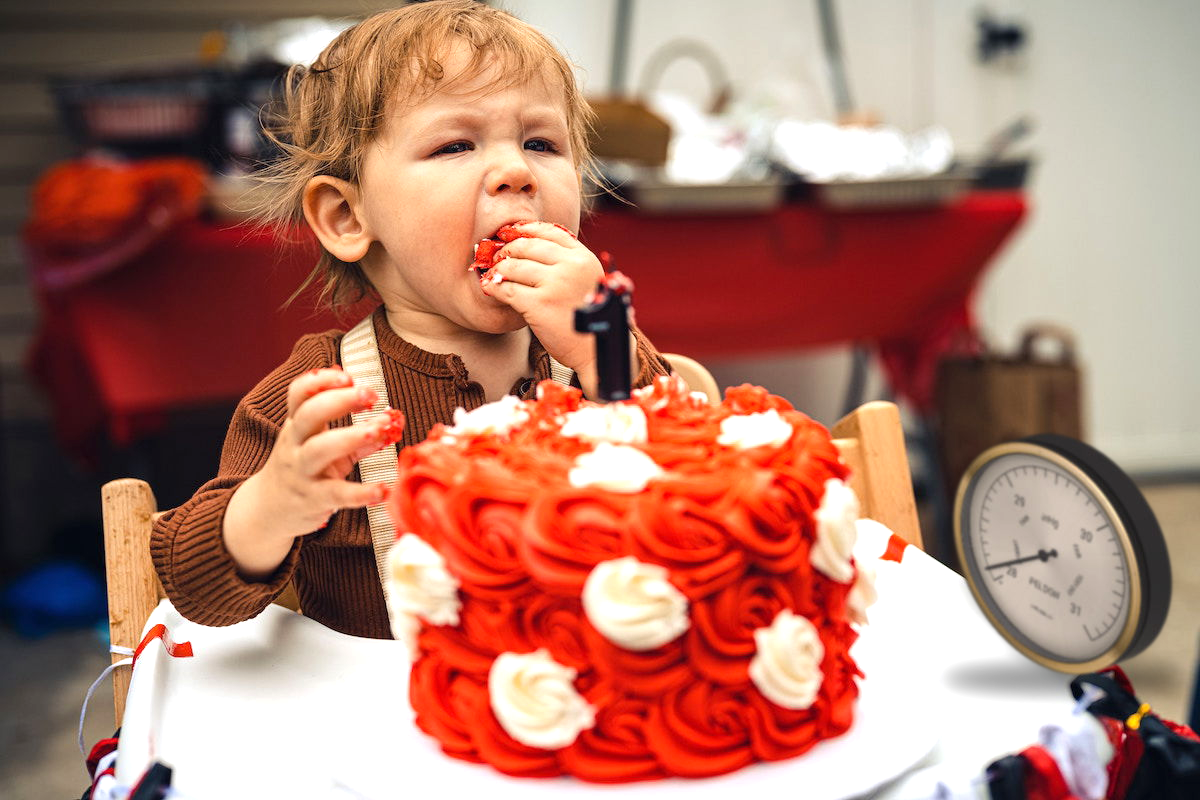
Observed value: 28.1 inHg
